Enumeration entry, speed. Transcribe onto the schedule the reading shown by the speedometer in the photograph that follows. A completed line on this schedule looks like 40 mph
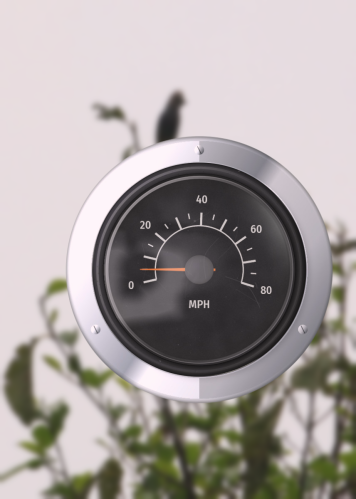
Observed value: 5 mph
